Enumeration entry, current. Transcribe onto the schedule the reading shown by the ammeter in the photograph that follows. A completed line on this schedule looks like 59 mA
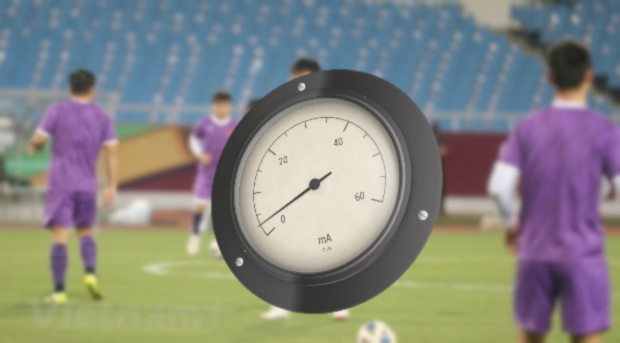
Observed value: 2.5 mA
